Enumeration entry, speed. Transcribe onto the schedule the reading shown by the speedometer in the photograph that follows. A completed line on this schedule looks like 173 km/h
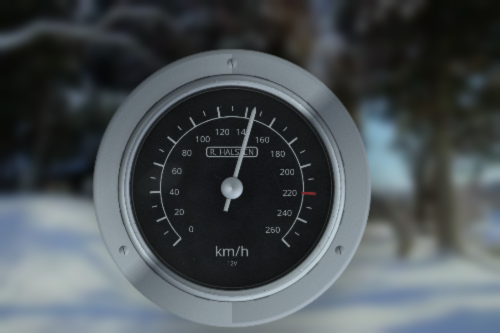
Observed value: 145 km/h
